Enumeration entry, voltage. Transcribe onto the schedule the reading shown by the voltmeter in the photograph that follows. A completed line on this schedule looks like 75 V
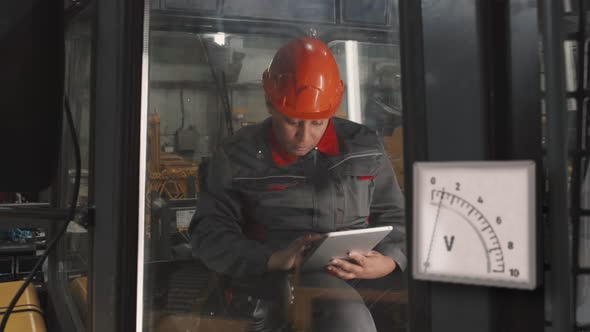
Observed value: 1 V
